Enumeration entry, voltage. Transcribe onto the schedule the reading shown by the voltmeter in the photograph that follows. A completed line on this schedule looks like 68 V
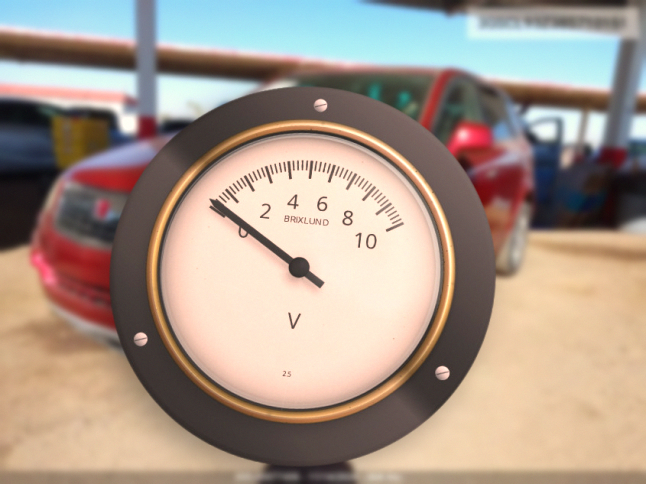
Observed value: 0.2 V
